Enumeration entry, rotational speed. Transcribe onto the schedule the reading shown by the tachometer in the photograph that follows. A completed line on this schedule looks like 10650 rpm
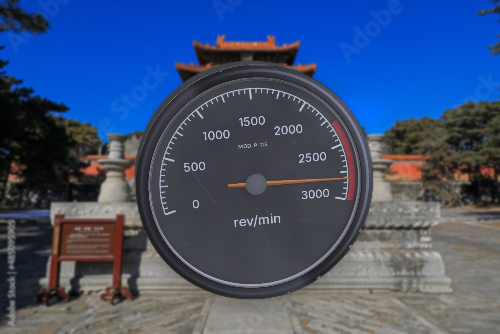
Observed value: 2800 rpm
